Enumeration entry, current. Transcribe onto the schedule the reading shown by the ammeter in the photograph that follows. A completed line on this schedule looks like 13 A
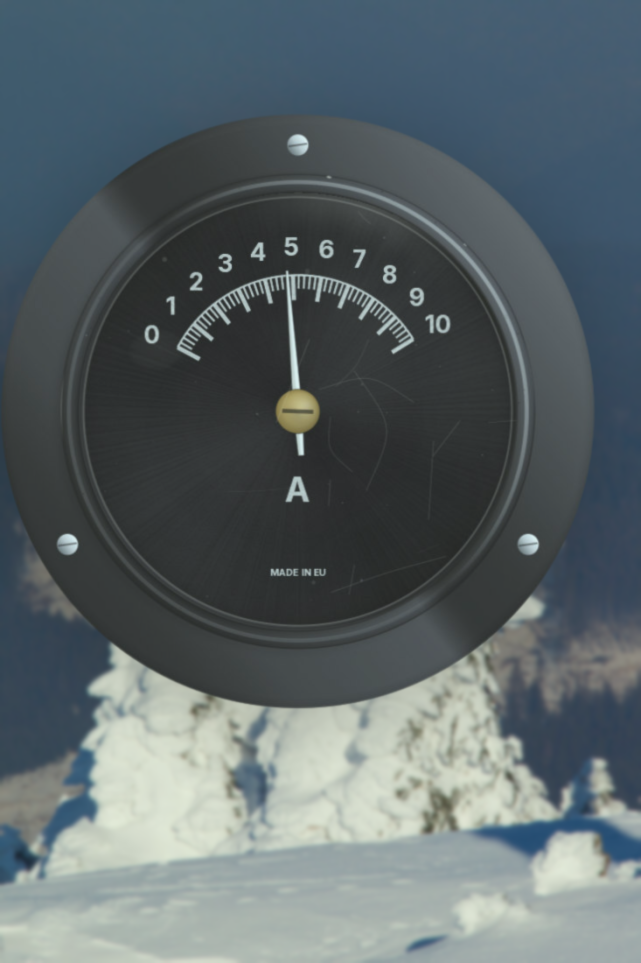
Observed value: 4.8 A
